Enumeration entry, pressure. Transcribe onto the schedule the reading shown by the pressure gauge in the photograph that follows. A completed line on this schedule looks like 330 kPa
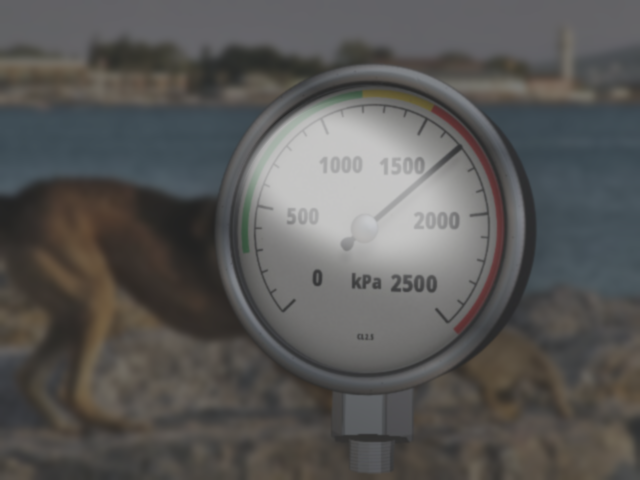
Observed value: 1700 kPa
